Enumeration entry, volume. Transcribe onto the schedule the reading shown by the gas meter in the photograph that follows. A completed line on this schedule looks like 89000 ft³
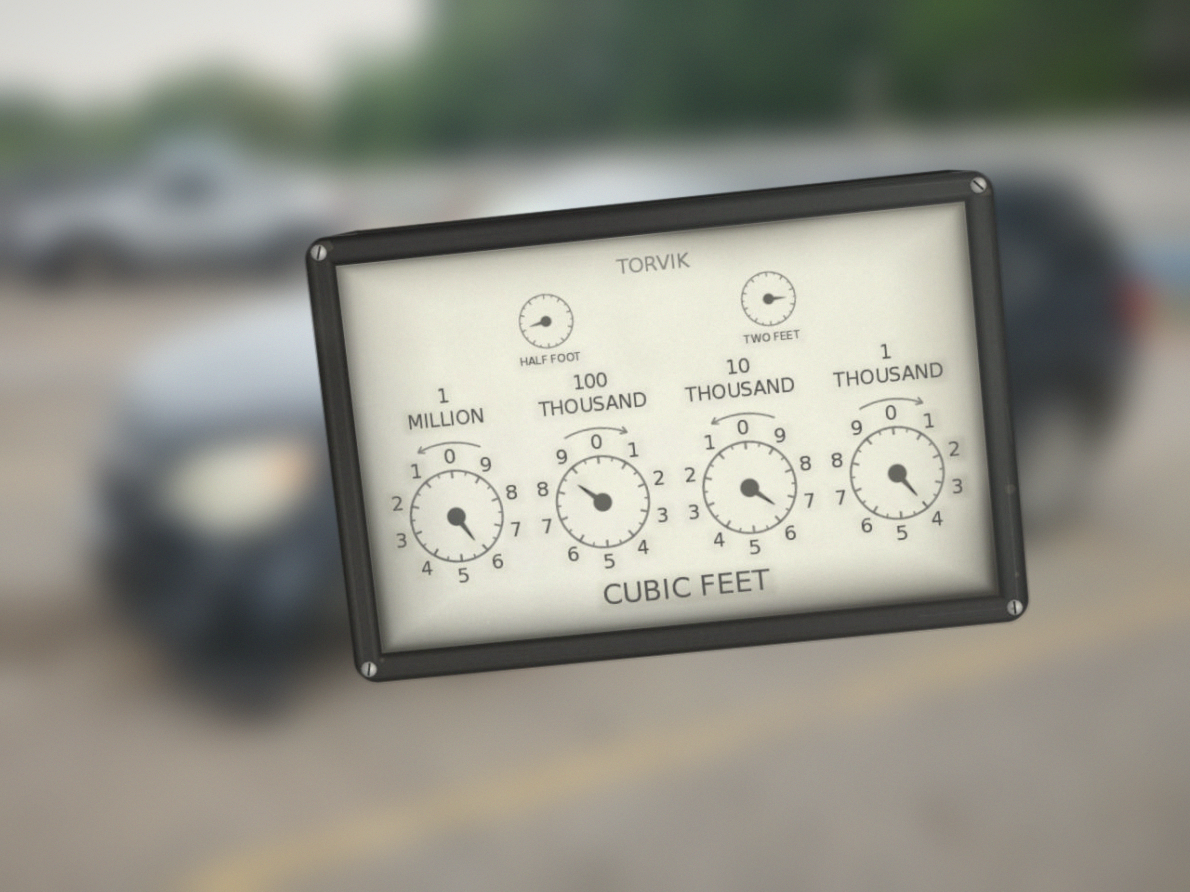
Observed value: 586400 ft³
